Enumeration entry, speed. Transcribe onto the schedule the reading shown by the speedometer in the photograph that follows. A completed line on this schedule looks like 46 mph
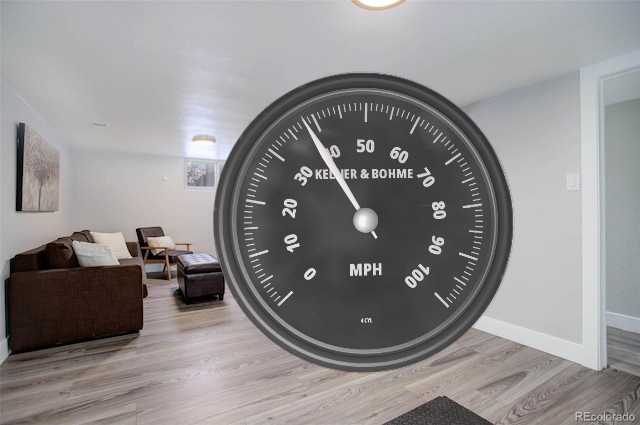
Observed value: 38 mph
